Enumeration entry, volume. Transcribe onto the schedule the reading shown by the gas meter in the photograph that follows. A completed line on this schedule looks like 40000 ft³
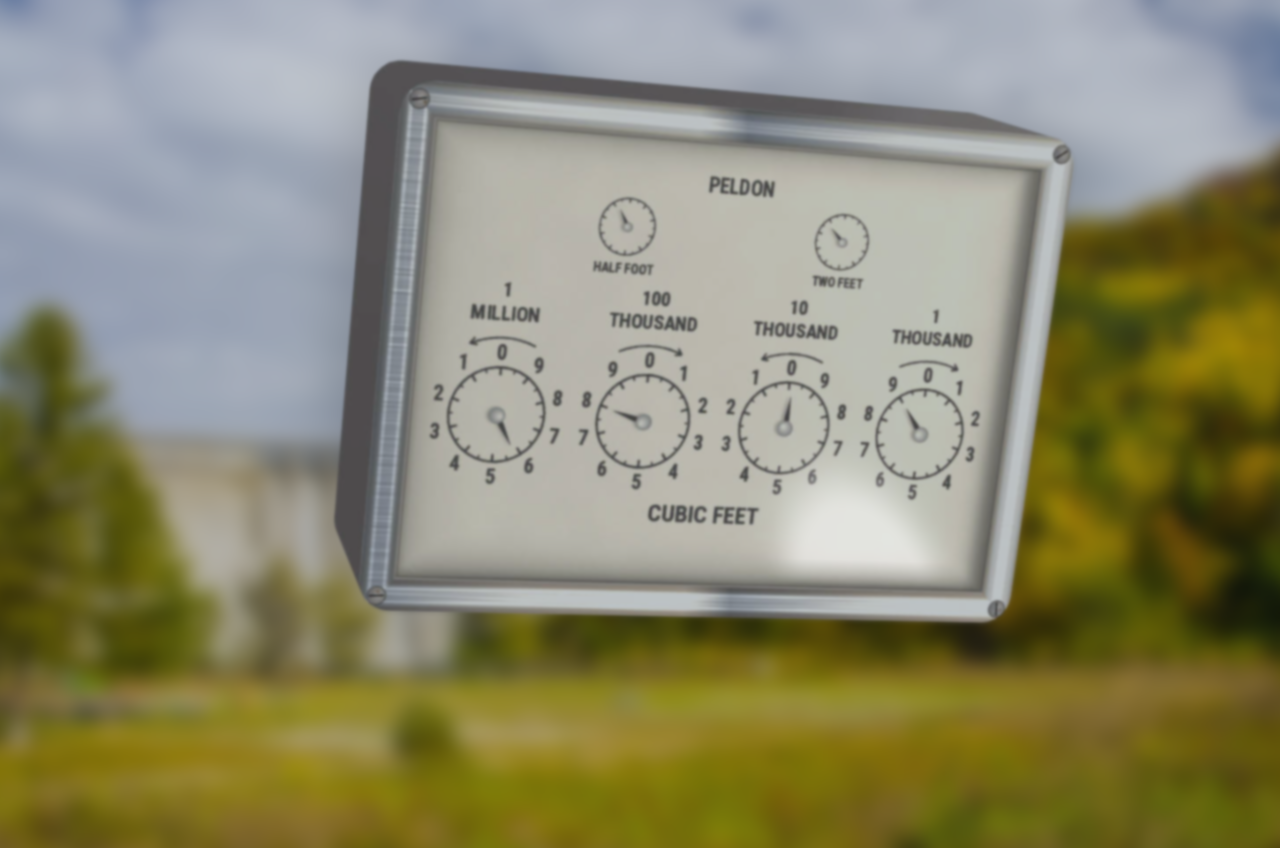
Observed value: 579900 ft³
